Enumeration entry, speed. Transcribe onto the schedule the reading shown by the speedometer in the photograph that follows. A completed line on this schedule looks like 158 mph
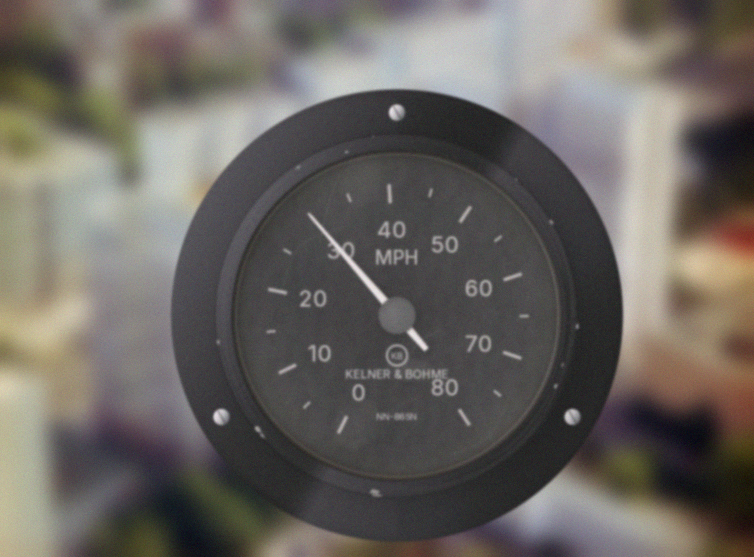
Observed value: 30 mph
